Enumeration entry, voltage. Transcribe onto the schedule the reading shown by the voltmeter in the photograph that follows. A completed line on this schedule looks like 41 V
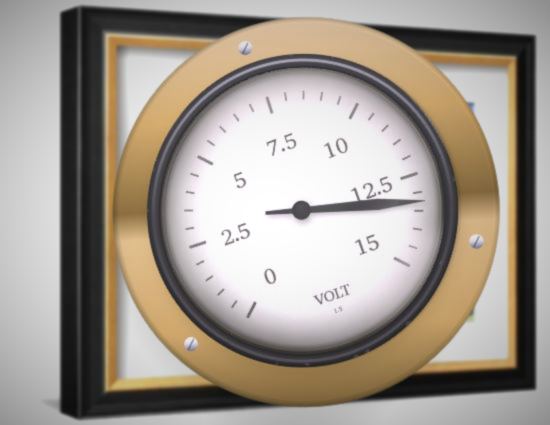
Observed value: 13.25 V
